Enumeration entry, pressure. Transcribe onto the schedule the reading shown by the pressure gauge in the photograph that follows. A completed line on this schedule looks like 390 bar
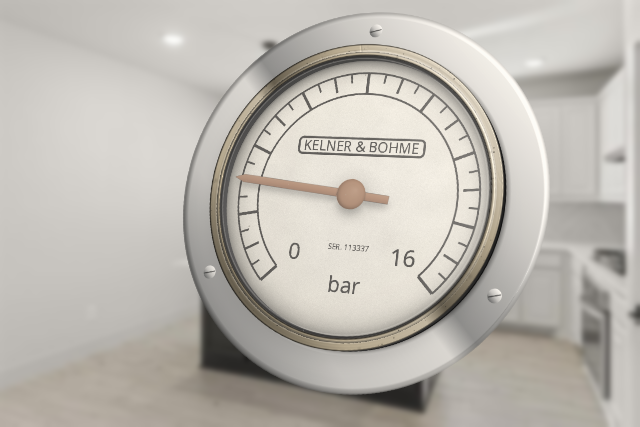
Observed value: 3 bar
